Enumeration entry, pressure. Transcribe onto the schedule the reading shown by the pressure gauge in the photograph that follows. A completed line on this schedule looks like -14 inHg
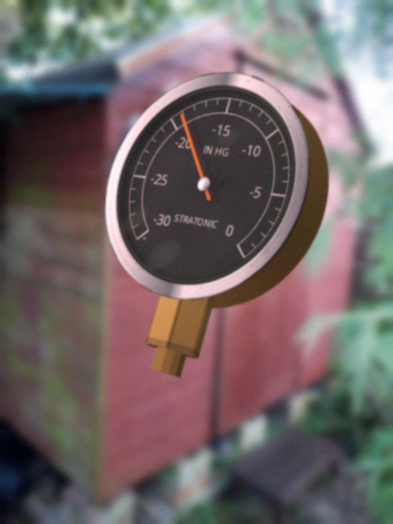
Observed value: -19 inHg
